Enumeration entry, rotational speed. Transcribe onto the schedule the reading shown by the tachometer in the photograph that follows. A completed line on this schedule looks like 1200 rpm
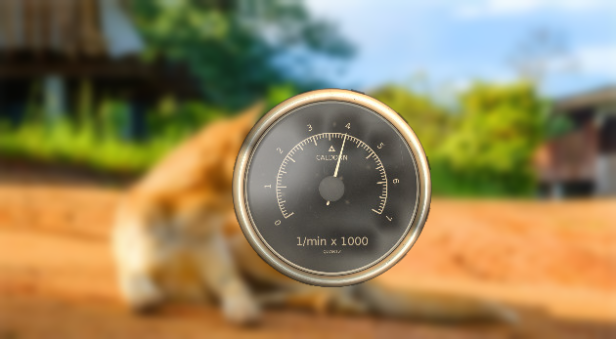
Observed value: 4000 rpm
